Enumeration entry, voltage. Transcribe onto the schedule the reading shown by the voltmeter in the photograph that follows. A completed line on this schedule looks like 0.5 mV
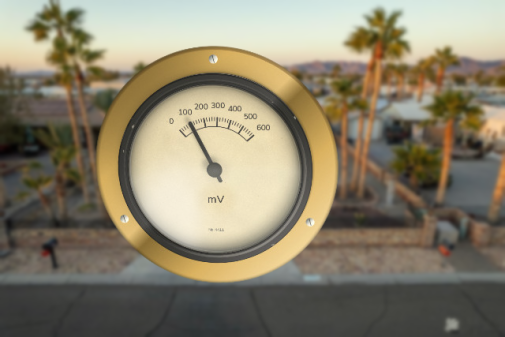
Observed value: 100 mV
